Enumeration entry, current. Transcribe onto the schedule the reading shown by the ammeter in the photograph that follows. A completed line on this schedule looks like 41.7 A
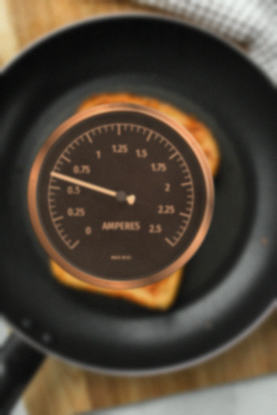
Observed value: 0.6 A
